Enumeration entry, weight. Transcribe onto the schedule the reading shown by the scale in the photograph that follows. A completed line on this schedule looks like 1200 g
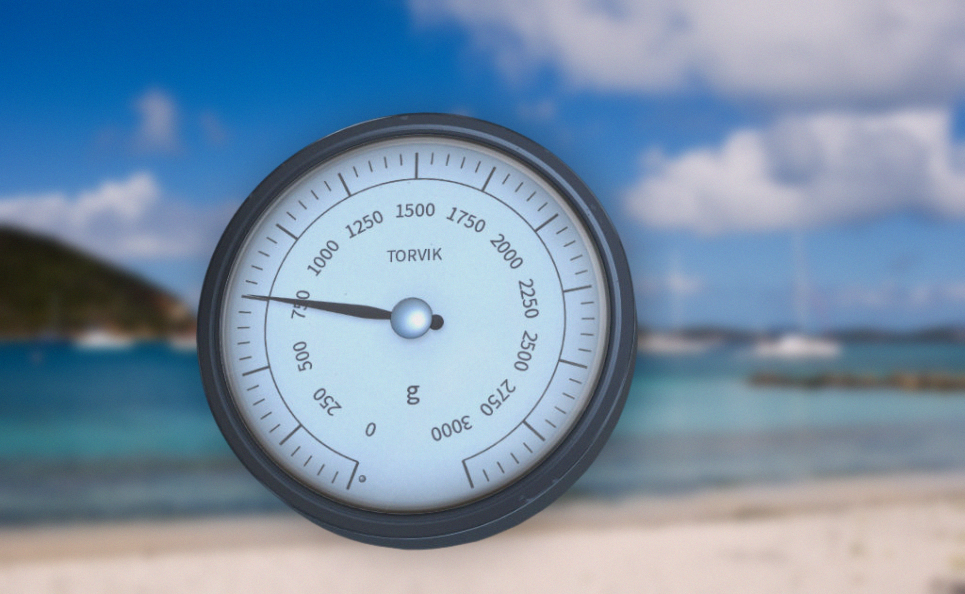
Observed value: 750 g
